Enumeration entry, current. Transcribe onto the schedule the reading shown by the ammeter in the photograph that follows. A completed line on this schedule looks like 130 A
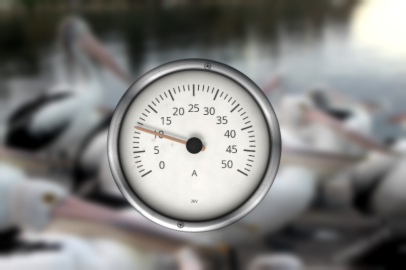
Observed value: 10 A
